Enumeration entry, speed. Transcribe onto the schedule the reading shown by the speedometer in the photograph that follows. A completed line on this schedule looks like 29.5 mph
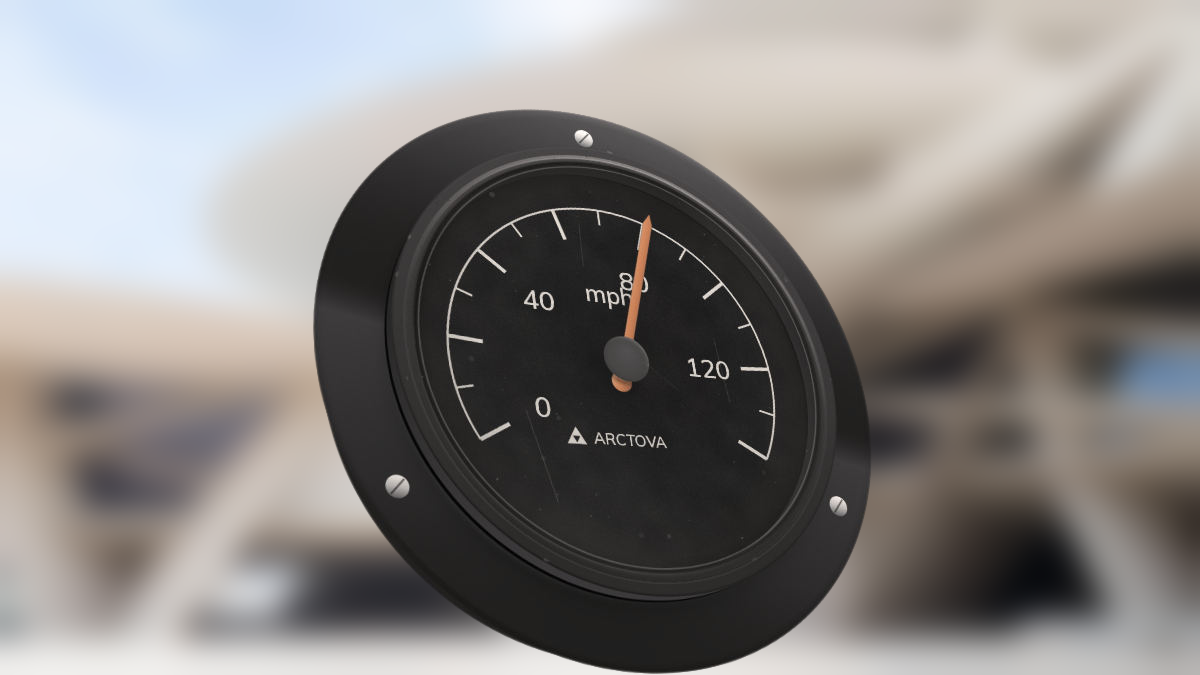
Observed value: 80 mph
